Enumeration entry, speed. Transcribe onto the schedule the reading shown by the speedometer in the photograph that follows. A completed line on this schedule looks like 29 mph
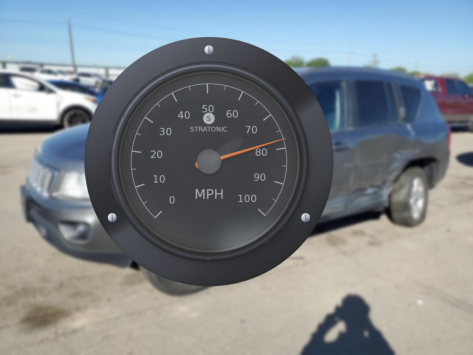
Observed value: 77.5 mph
